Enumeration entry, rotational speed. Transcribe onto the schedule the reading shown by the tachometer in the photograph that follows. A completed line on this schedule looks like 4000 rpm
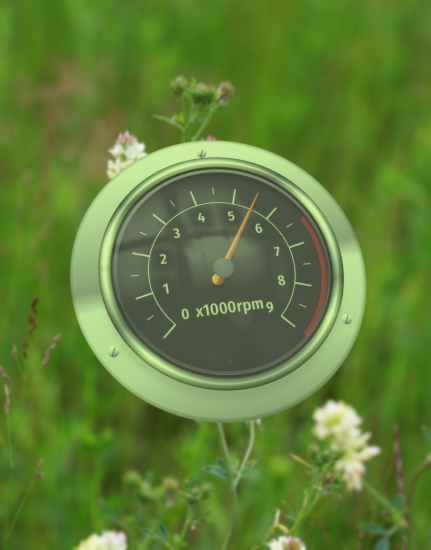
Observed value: 5500 rpm
